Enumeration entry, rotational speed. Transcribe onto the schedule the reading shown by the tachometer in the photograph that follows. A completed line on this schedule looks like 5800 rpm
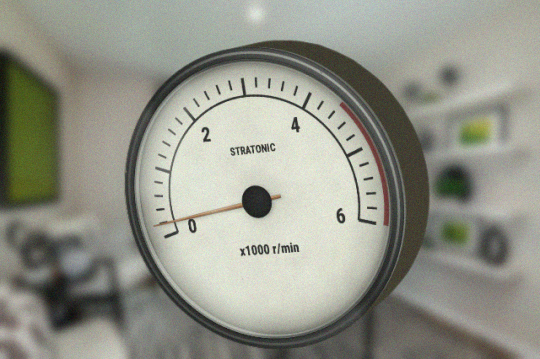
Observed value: 200 rpm
